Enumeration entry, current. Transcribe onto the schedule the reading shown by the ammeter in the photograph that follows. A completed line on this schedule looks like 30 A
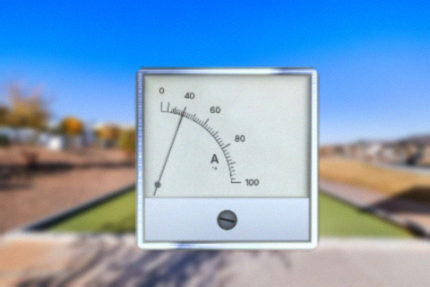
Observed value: 40 A
